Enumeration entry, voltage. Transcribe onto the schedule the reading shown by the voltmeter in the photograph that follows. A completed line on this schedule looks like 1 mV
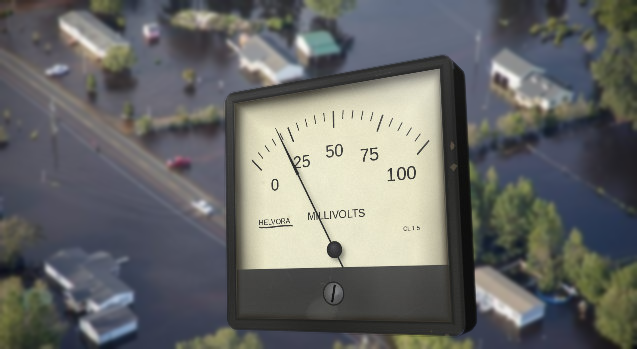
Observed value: 20 mV
